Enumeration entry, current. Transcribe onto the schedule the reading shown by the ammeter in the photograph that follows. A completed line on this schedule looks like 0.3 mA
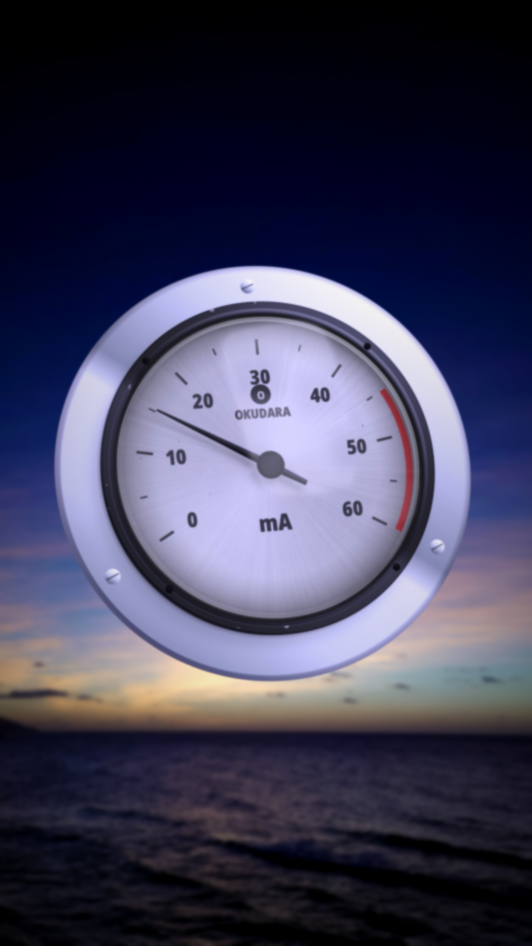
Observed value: 15 mA
